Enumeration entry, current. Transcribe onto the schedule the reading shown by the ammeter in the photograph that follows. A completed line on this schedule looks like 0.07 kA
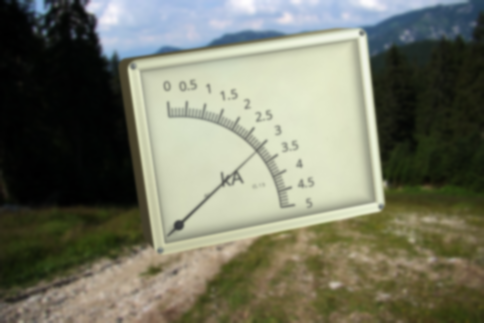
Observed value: 3 kA
